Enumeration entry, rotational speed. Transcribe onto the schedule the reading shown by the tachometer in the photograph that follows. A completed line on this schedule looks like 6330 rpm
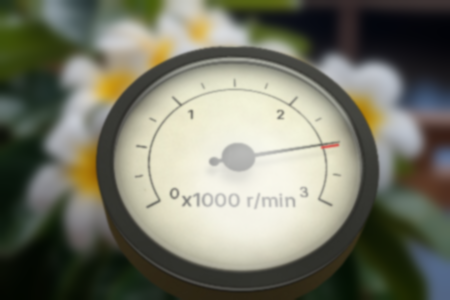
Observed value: 2500 rpm
